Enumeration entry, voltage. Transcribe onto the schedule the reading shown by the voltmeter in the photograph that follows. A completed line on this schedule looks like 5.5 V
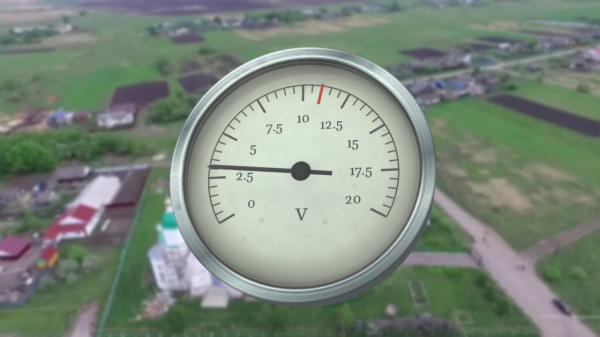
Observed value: 3 V
